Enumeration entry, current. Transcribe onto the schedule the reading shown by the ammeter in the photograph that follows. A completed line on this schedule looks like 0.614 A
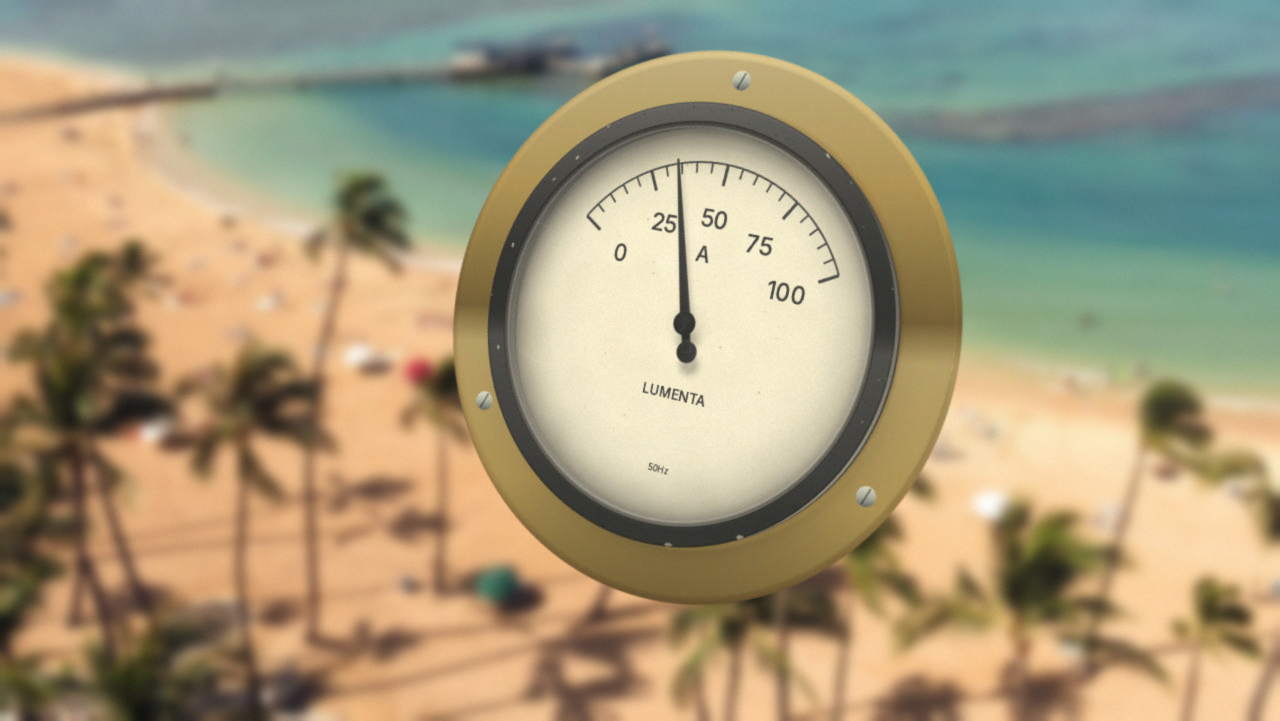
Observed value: 35 A
